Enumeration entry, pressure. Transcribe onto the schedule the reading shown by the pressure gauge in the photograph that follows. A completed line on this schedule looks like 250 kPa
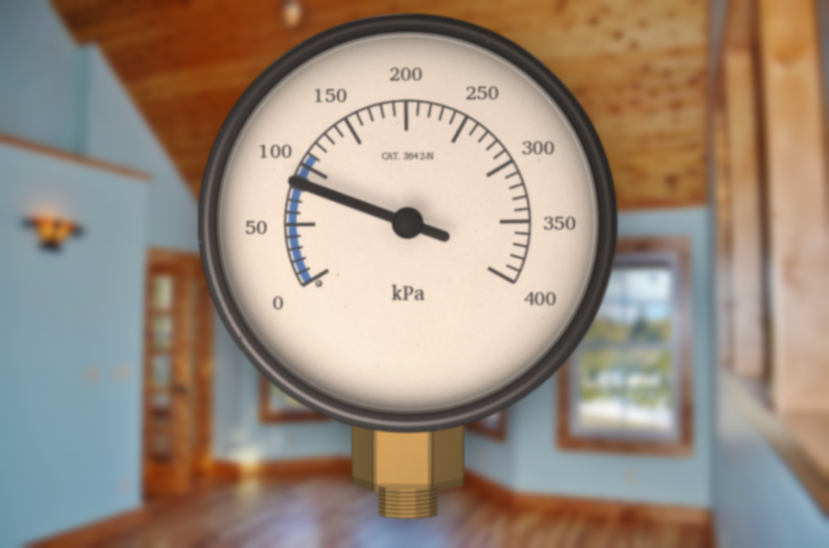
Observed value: 85 kPa
